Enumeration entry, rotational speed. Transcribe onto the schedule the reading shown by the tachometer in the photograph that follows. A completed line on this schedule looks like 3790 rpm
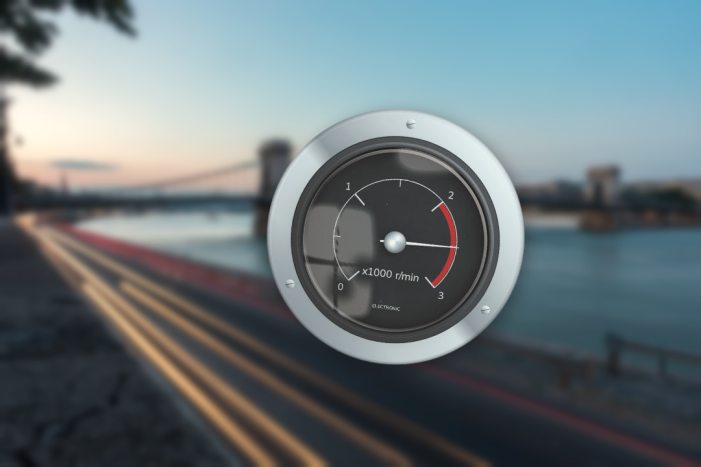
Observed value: 2500 rpm
